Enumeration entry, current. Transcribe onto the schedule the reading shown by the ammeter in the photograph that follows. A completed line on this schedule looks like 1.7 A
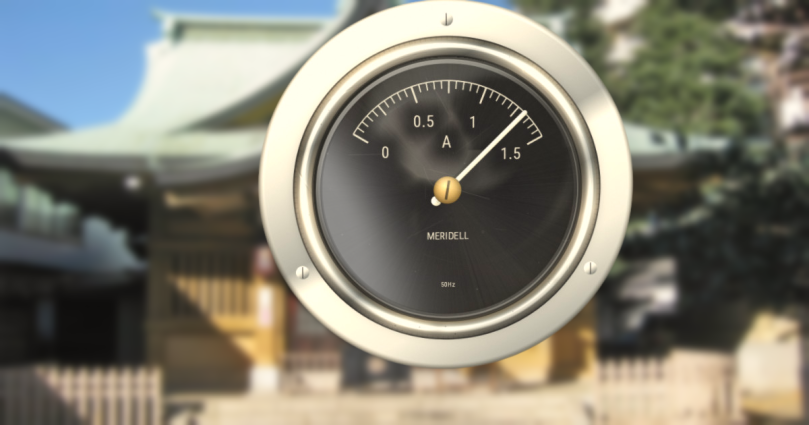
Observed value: 1.3 A
